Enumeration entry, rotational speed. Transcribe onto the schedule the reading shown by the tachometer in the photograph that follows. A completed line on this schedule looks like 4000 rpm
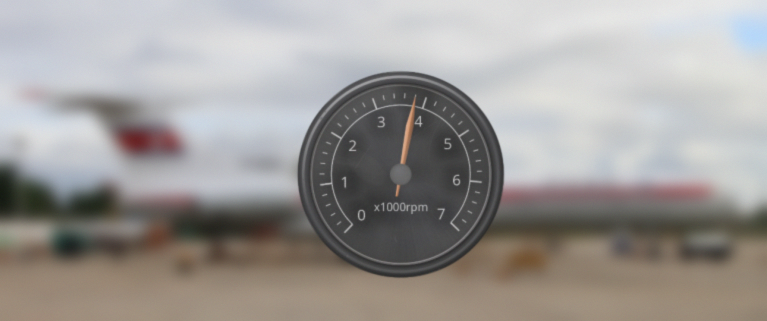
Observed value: 3800 rpm
